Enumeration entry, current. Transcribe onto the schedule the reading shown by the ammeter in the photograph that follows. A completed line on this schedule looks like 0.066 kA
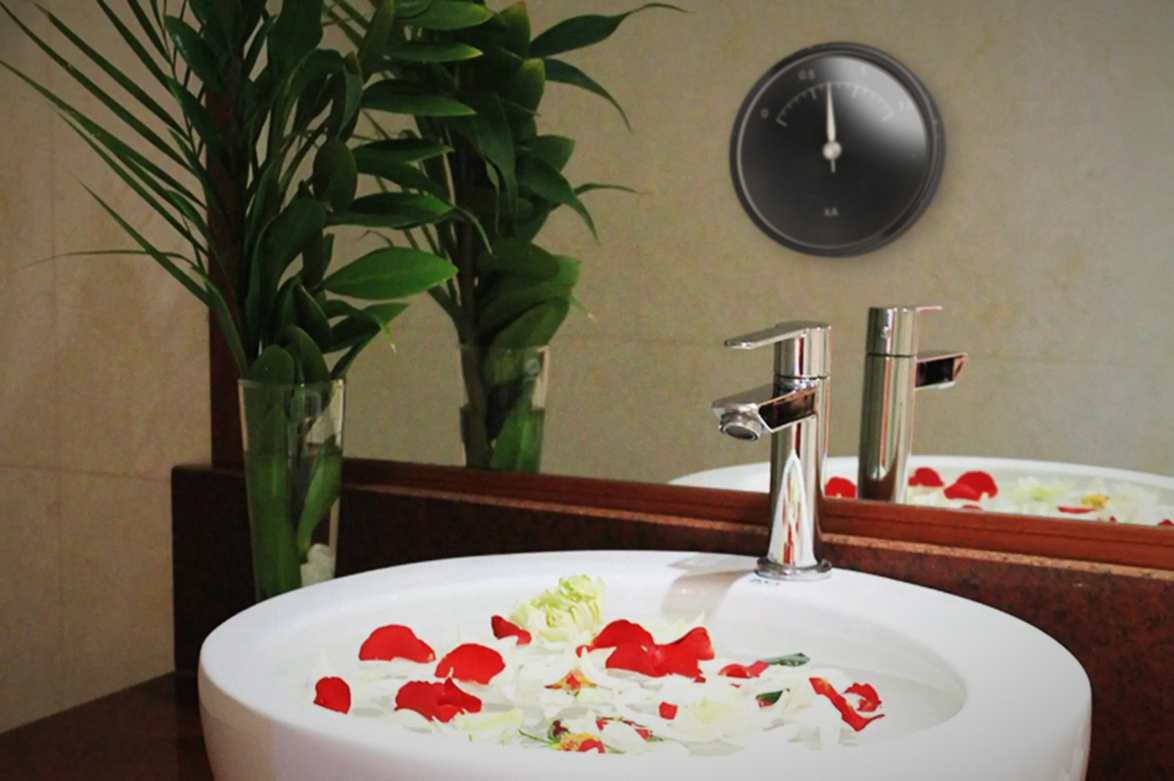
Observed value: 0.7 kA
